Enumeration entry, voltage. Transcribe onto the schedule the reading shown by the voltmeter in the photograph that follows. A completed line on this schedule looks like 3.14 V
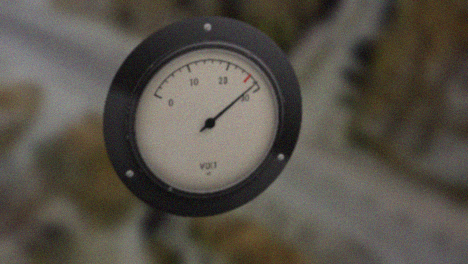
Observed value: 28 V
